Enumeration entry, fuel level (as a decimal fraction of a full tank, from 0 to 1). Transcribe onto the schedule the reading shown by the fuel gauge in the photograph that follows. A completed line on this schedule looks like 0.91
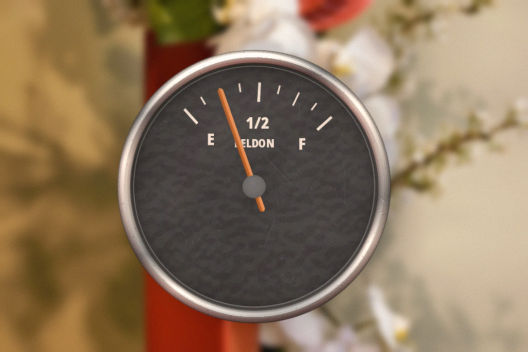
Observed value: 0.25
